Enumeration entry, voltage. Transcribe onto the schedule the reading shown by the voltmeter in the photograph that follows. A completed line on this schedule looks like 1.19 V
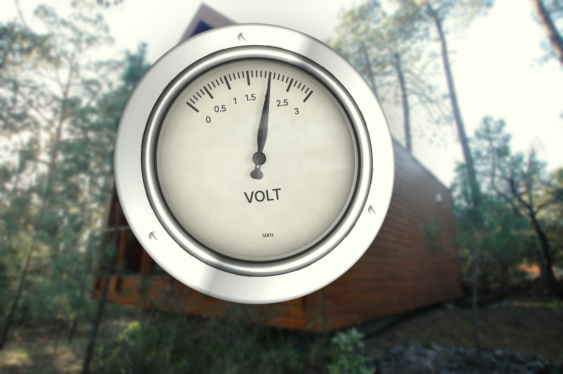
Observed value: 2 V
